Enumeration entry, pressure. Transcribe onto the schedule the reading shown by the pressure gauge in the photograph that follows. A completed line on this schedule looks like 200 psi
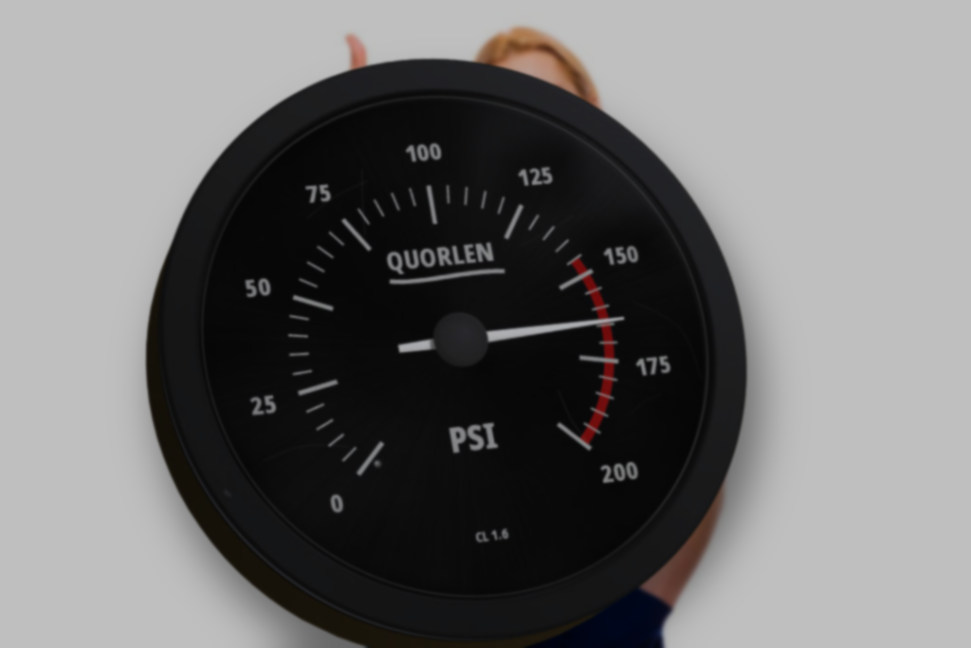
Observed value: 165 psi
